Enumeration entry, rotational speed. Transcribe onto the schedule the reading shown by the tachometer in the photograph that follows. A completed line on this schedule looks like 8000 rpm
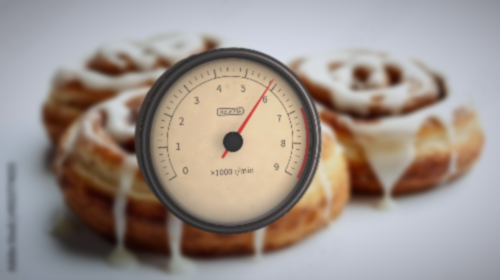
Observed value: 5800 rpm
